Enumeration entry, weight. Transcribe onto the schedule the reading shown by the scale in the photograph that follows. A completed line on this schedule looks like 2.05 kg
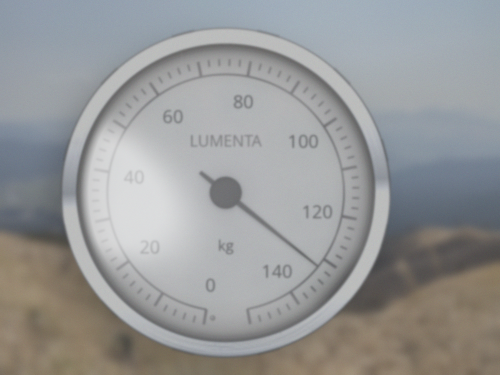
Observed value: 132 kg
